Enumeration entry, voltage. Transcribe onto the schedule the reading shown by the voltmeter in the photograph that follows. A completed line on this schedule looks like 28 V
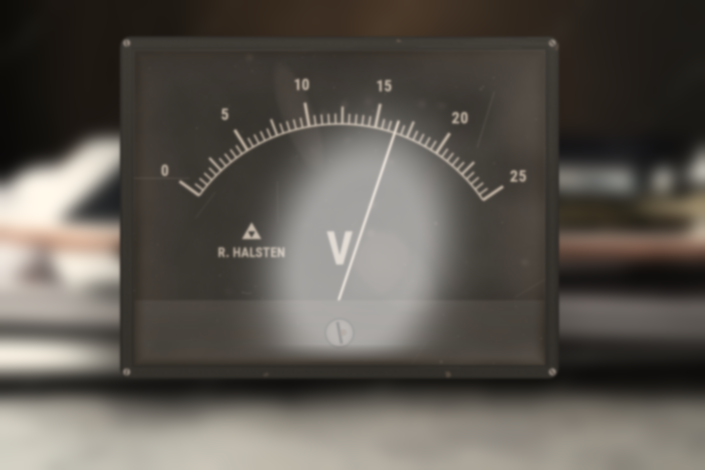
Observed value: 16.5 V
